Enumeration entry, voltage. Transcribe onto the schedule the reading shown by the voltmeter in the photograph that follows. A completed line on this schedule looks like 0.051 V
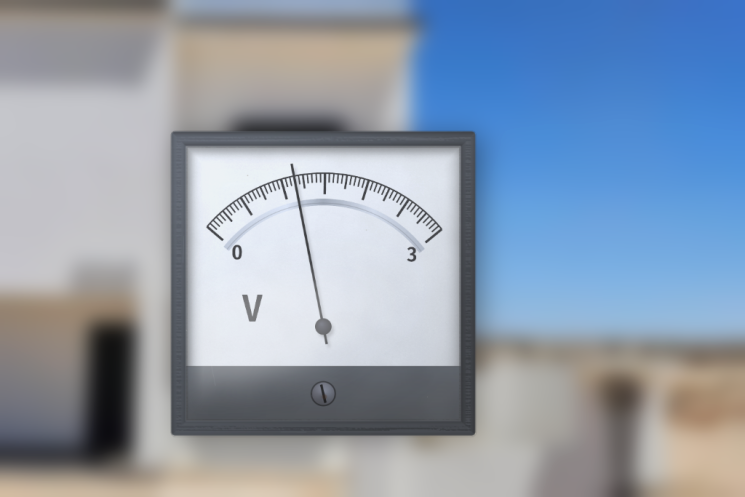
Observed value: 1.15 V
